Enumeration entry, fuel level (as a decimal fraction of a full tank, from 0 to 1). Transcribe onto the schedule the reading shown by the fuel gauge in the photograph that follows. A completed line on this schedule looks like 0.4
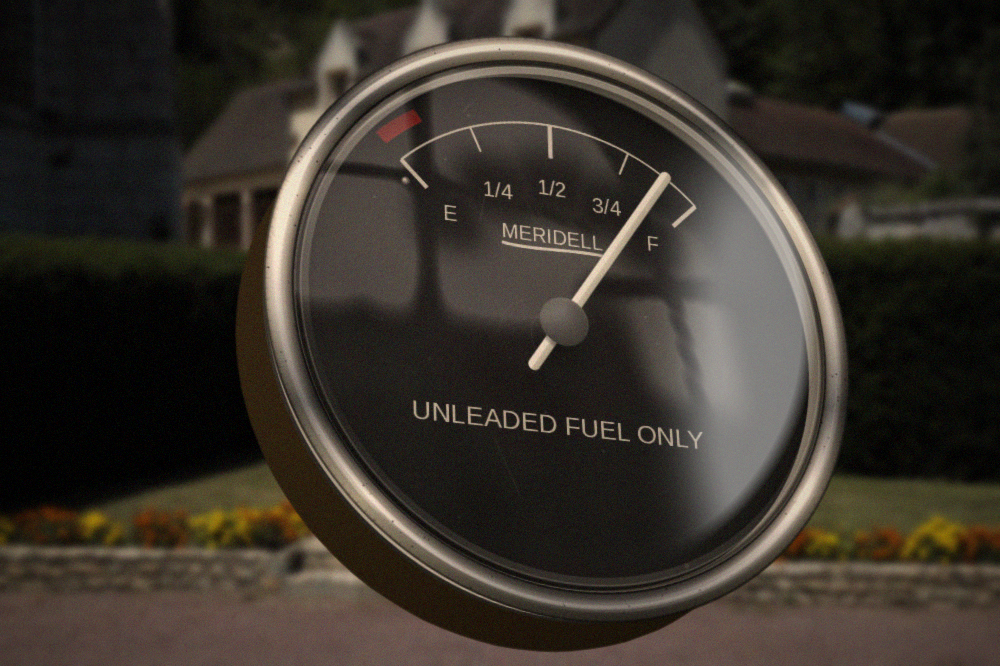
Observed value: 0.875
